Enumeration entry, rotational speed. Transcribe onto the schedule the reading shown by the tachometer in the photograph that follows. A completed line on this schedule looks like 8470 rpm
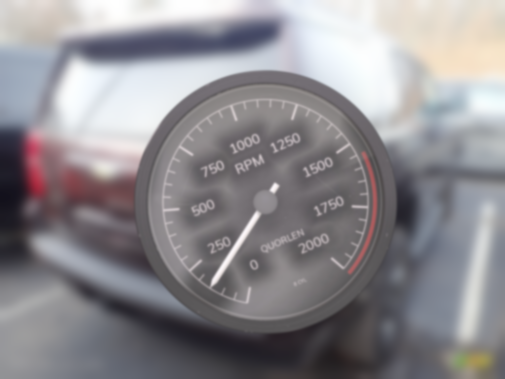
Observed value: 150 rpm
